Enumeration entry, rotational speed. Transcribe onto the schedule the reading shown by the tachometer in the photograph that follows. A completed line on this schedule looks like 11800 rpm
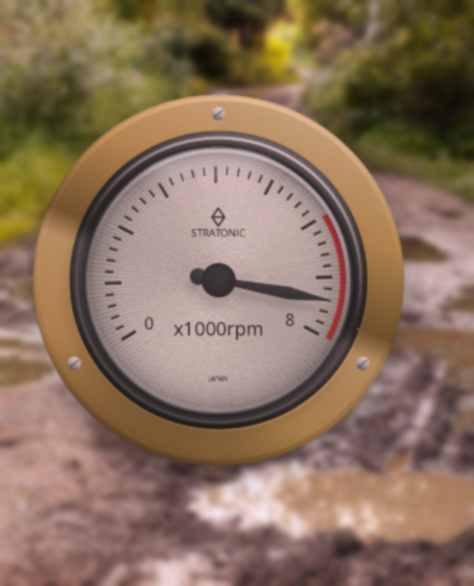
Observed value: 7400 rpm
